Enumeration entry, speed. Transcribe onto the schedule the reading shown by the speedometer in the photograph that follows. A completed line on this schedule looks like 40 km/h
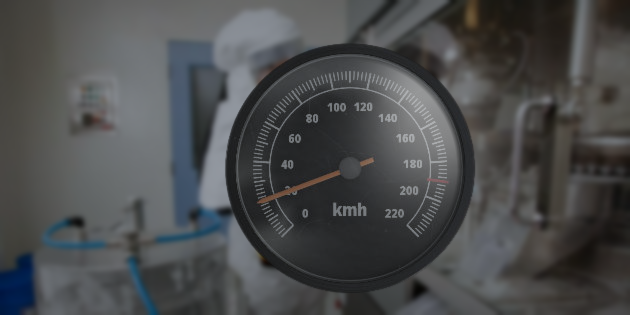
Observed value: 20 km/h
